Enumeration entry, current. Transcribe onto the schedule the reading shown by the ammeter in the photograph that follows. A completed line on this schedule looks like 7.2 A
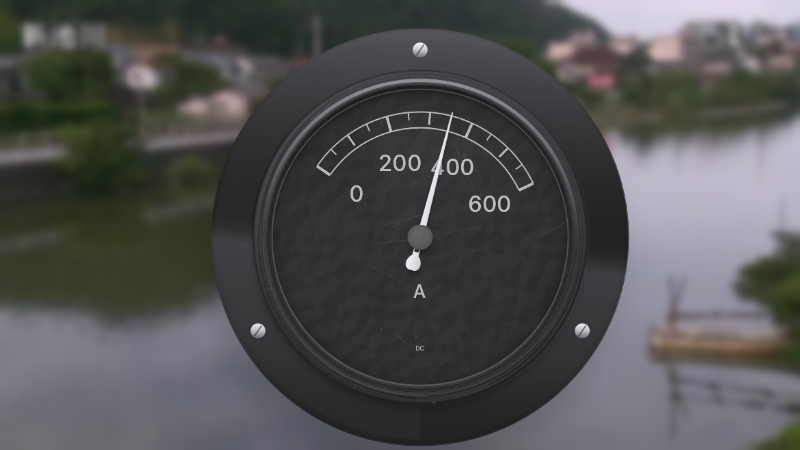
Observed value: 350 A
